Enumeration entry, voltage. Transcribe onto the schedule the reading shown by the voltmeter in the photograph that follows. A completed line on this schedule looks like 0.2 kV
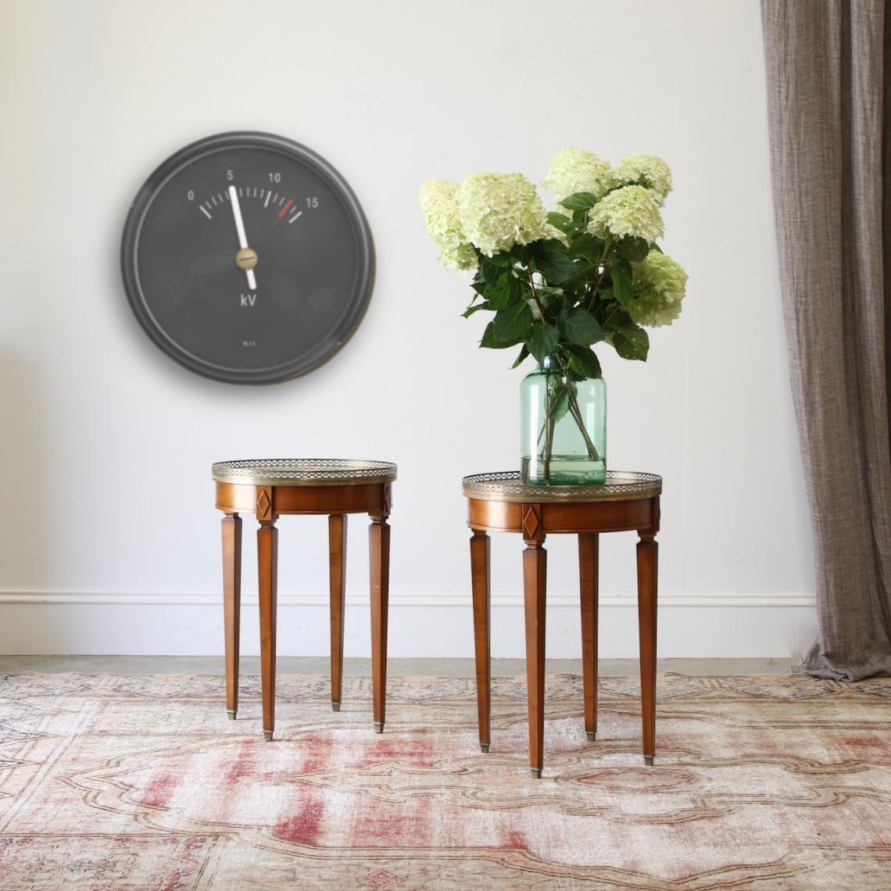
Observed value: 5 kV
